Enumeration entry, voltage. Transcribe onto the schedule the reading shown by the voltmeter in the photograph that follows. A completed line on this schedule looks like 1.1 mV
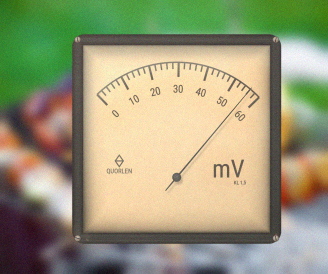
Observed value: 56 mV
